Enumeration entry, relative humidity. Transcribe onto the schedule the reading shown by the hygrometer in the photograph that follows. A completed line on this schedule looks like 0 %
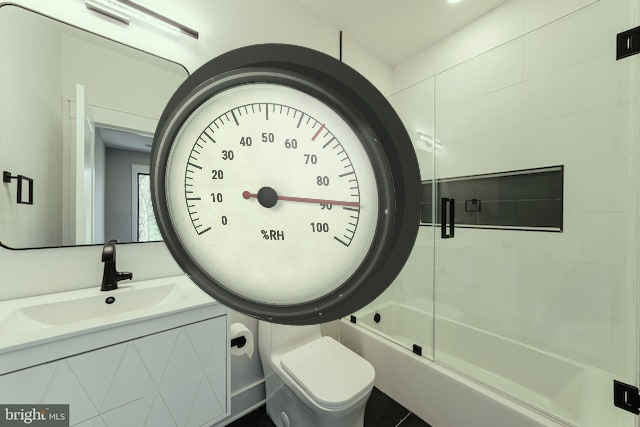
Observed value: 88 %
